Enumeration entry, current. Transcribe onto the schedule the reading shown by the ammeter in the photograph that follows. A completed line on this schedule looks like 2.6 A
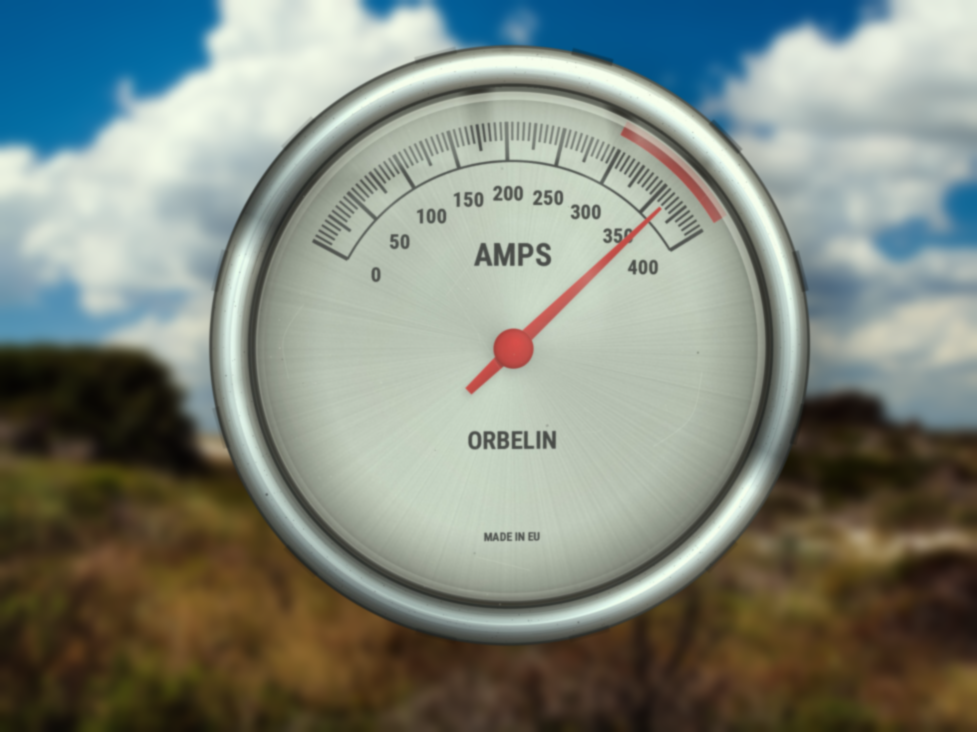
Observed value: 360 A
